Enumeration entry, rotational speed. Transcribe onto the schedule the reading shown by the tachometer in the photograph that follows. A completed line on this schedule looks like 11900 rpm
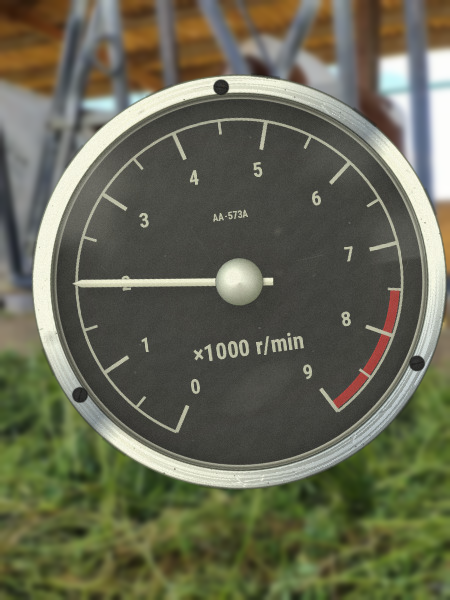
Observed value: 2000 rpm
